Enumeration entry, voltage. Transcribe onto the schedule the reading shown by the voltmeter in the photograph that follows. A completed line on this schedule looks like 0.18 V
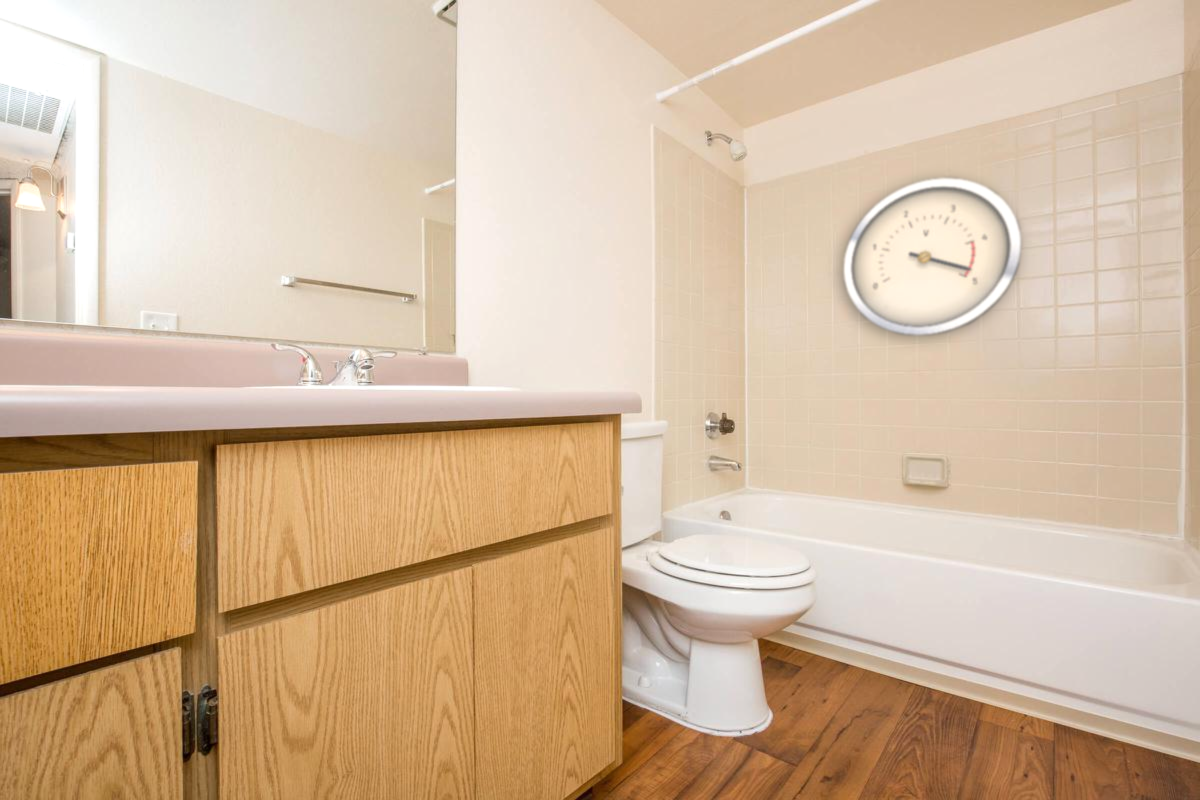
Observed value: 4.8 V
